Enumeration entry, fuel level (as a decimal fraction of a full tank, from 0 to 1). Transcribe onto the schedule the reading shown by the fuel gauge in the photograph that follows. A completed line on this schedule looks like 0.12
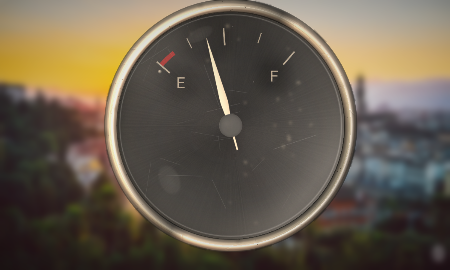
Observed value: 0.375
